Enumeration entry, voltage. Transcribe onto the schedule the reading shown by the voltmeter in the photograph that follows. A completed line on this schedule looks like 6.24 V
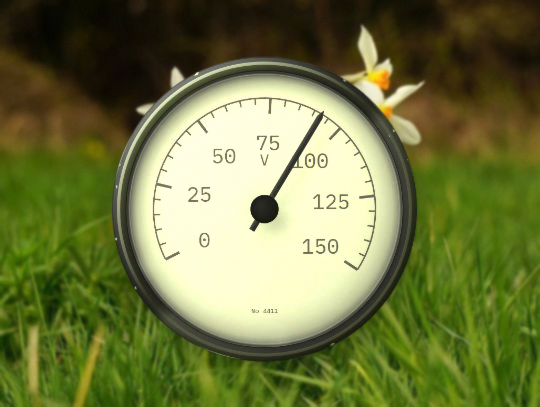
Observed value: 92.5 V
